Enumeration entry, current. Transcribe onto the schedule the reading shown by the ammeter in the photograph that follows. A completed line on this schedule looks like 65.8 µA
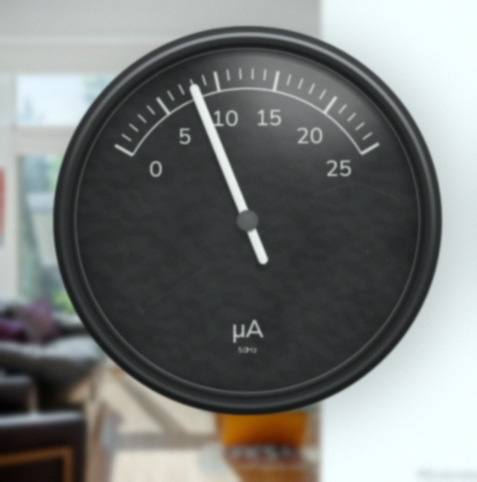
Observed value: 8 µA
